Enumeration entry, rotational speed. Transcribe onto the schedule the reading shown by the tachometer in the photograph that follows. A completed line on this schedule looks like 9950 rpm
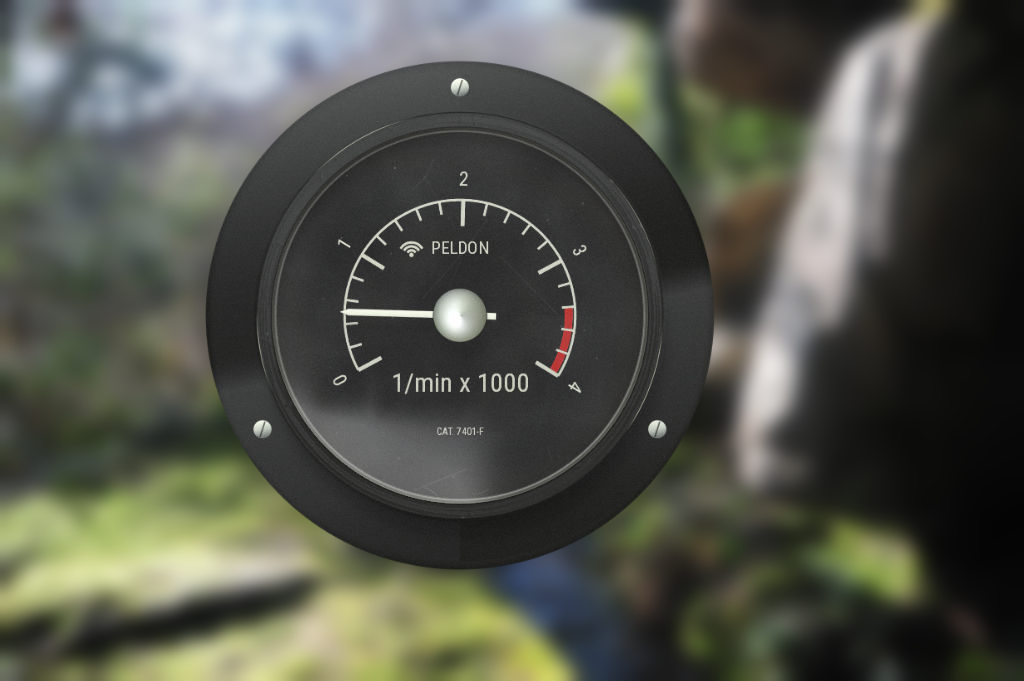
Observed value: 500 rpm
